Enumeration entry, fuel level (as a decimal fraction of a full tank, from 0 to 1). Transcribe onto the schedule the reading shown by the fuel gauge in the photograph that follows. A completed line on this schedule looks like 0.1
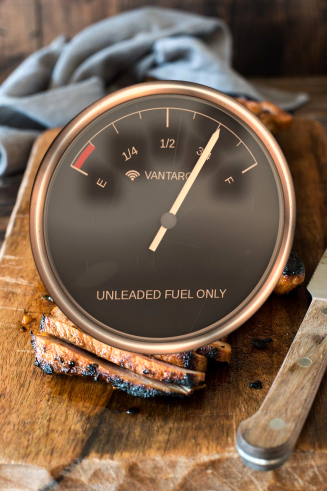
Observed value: 0.75
